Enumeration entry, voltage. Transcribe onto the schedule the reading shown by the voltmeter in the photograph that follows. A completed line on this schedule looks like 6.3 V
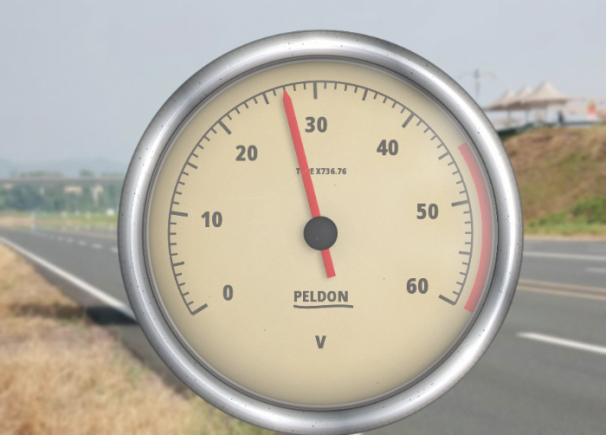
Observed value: 27 V
